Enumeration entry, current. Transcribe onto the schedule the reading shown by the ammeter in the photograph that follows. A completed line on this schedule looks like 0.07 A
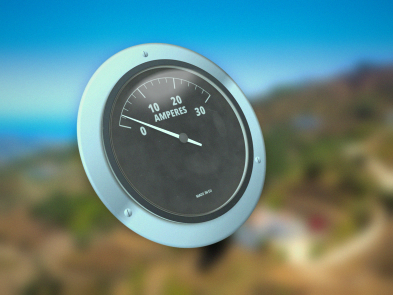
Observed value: 2 A
